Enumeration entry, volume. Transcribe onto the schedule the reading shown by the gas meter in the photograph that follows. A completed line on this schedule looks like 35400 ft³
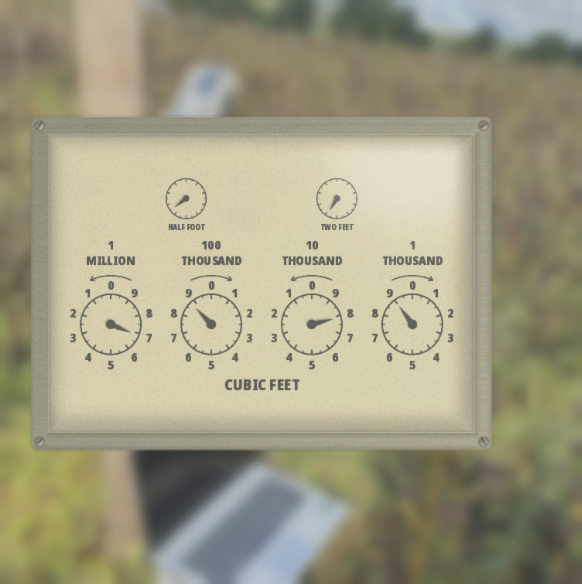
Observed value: 687900 ft³
